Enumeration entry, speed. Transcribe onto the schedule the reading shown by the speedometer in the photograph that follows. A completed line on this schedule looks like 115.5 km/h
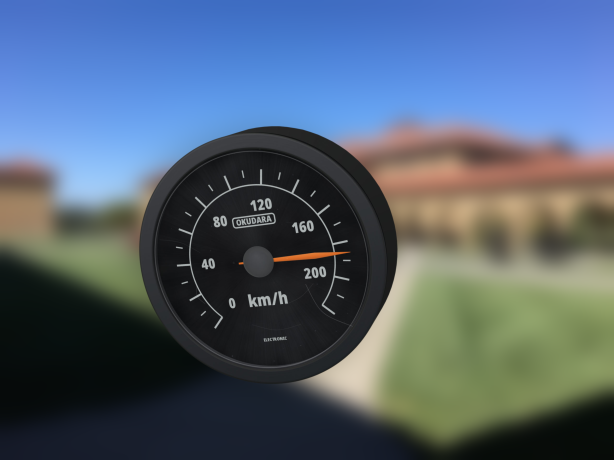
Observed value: 185 km/h
